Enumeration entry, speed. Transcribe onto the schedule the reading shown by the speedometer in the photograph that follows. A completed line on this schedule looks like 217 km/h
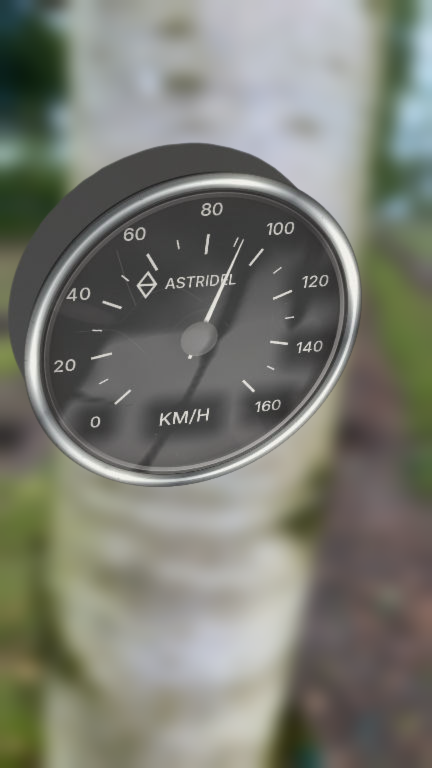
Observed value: 90 km/h
